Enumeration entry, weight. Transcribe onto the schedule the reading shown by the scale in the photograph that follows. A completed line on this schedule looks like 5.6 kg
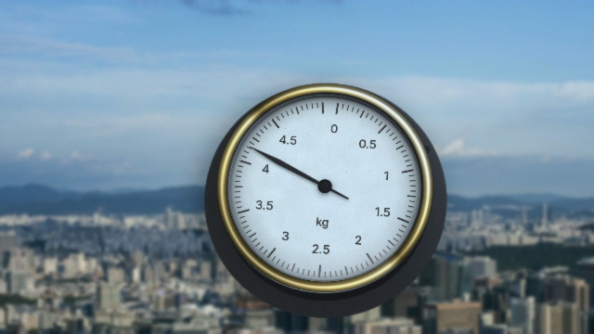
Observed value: 4.15 kg
